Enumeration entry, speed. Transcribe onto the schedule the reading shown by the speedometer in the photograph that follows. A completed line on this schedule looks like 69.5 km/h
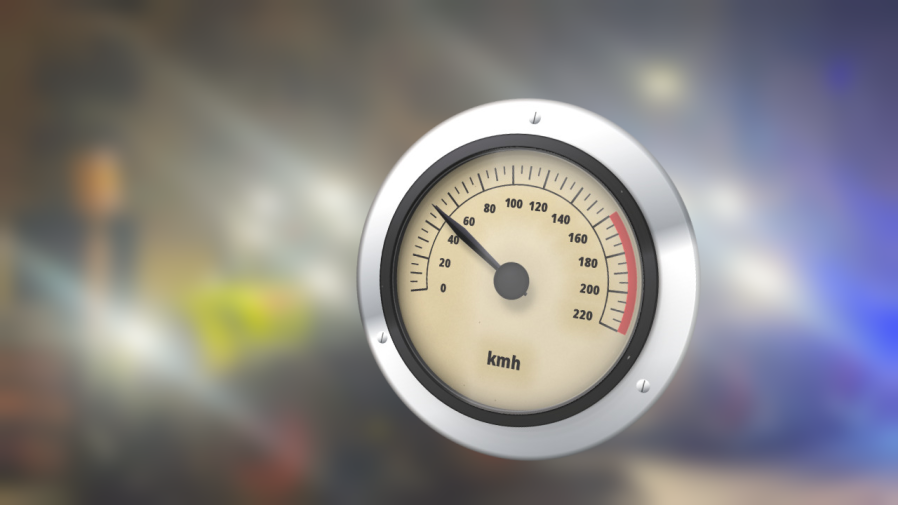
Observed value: 50 km/h
